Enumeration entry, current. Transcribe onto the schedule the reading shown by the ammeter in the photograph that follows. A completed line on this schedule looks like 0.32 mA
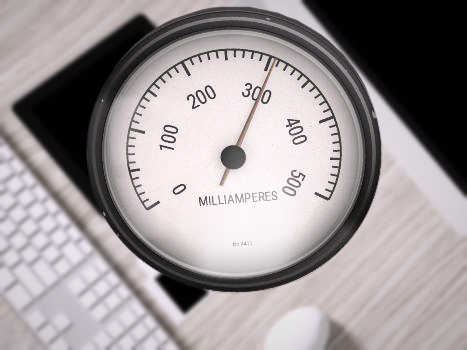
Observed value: 305 mA
